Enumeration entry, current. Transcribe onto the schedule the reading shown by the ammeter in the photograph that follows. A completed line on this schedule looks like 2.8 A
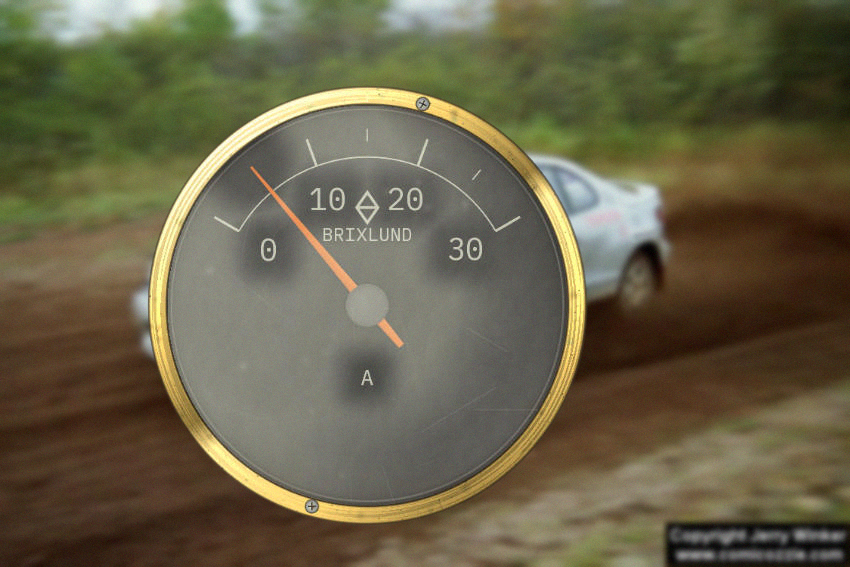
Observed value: 5 A
